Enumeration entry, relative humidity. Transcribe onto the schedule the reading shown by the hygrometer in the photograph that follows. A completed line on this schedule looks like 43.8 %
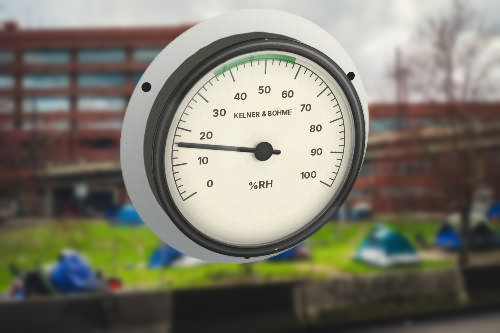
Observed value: 16 %
